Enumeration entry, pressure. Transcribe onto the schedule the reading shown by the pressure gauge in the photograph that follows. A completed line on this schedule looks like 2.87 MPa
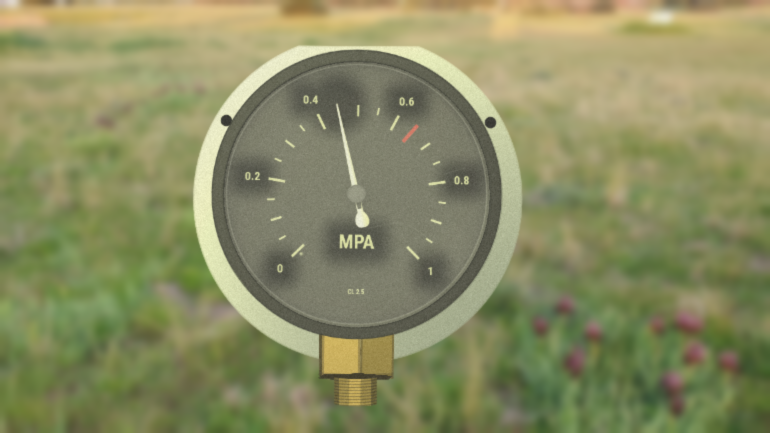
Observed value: 0.45 MPa
